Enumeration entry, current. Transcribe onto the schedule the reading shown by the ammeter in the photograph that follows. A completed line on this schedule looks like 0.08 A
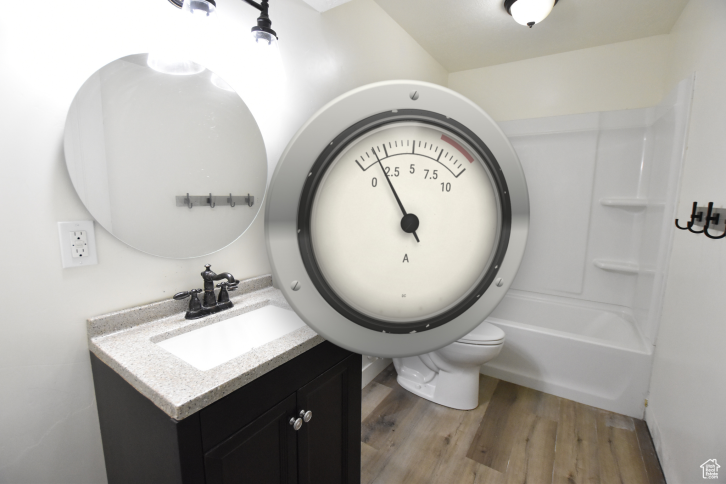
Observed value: 1.5 A
